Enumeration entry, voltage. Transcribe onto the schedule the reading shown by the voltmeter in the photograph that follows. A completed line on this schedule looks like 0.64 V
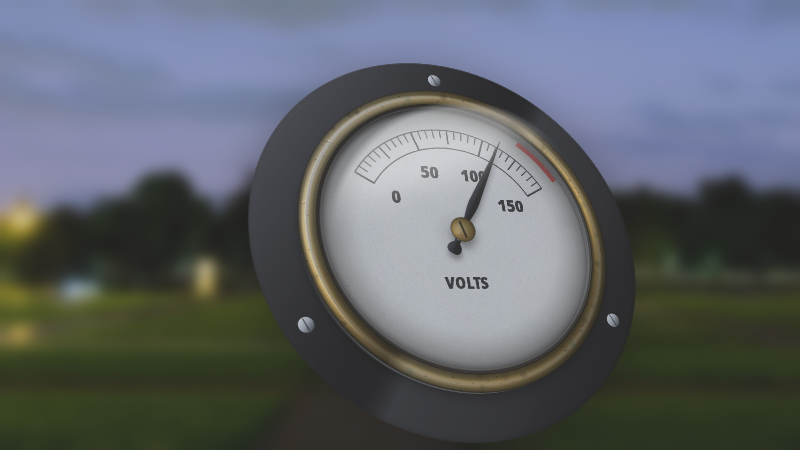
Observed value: 110 V
